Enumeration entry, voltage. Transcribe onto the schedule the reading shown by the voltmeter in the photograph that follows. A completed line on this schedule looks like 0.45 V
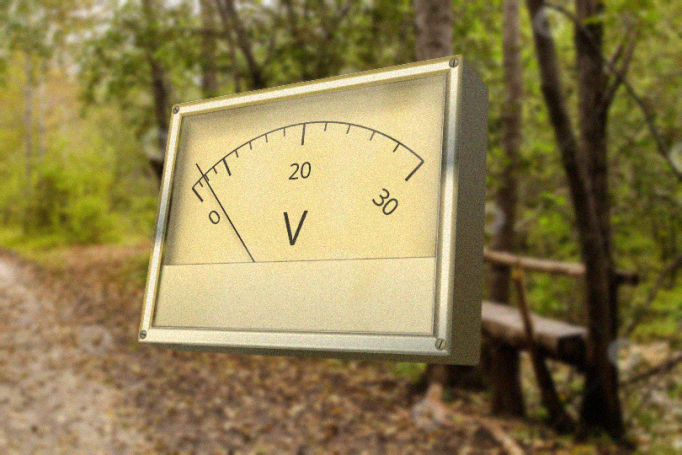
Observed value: 6 V
